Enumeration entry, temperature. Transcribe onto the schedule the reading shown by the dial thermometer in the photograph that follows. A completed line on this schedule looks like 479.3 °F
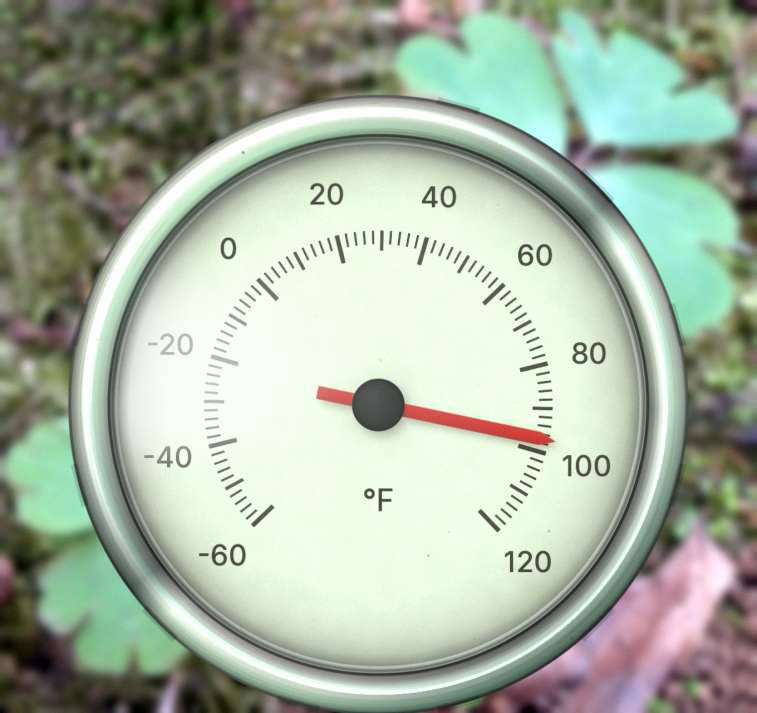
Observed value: 97 °F
